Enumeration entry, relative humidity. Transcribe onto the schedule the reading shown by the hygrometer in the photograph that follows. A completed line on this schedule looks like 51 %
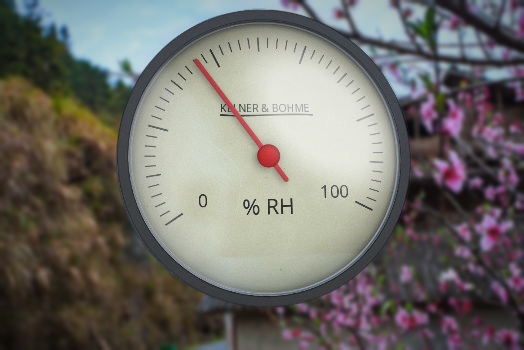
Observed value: 36 %
